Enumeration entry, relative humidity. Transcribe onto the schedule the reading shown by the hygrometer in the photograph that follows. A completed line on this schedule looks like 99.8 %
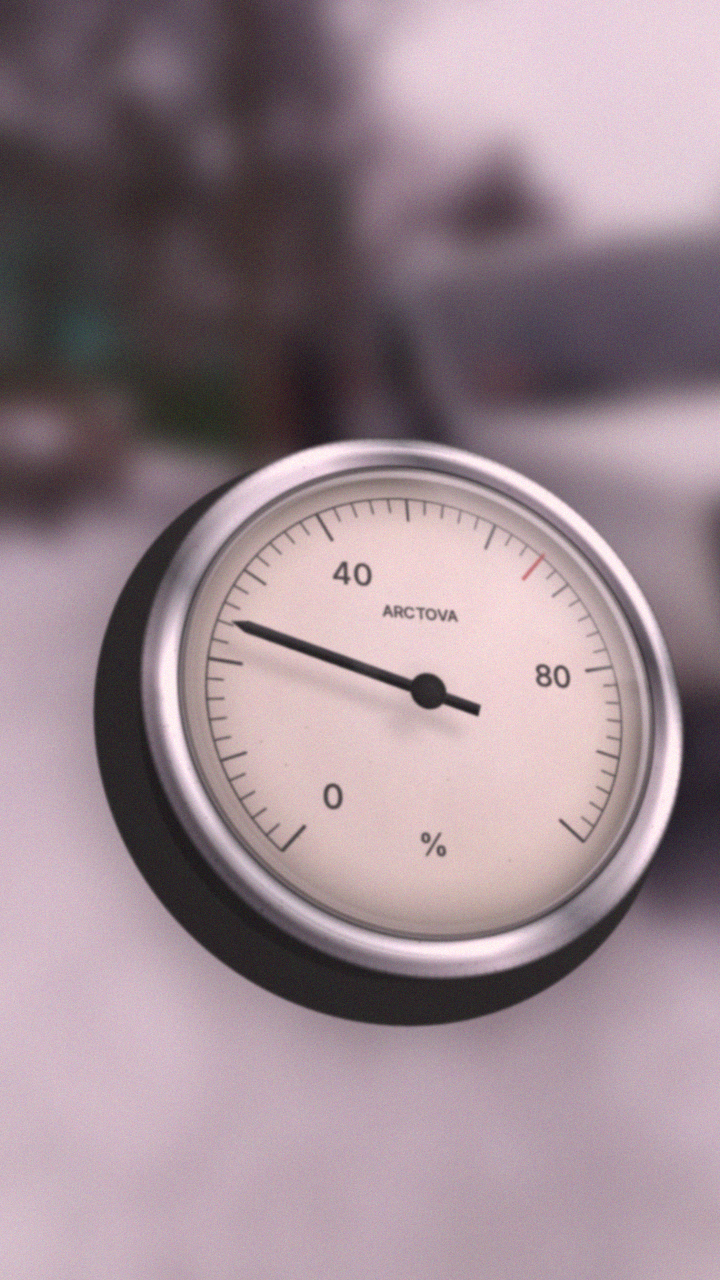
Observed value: 24 %
